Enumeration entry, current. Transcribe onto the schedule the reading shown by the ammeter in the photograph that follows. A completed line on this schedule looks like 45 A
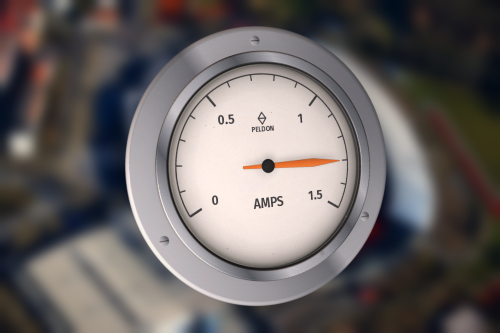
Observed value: 1.3 A
